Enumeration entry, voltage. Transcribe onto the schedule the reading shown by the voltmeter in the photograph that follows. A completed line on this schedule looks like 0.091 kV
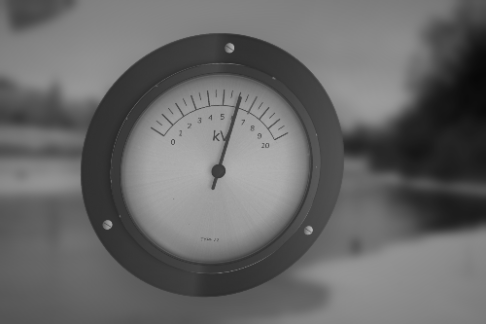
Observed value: 6 kV
